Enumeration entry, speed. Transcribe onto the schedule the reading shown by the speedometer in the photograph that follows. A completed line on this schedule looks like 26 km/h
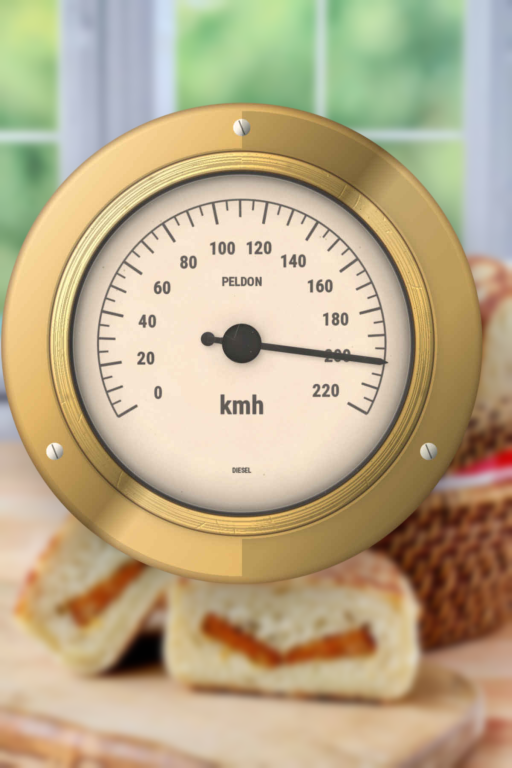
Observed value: 200 km/h
